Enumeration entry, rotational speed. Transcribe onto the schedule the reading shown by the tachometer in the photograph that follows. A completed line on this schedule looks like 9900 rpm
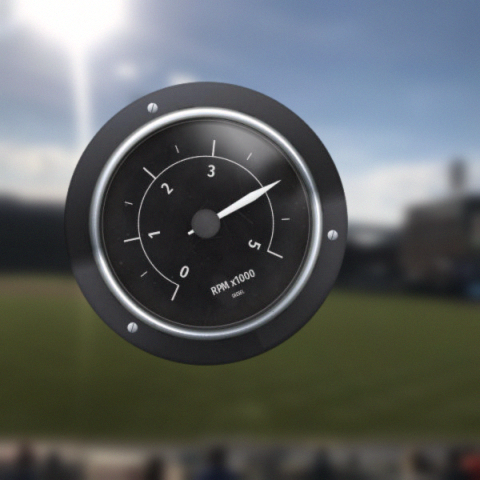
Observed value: 4000 rpm
